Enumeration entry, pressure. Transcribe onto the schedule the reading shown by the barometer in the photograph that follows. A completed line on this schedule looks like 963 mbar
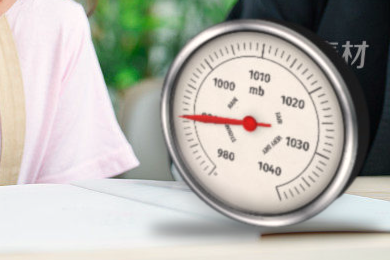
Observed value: 990 mbar
